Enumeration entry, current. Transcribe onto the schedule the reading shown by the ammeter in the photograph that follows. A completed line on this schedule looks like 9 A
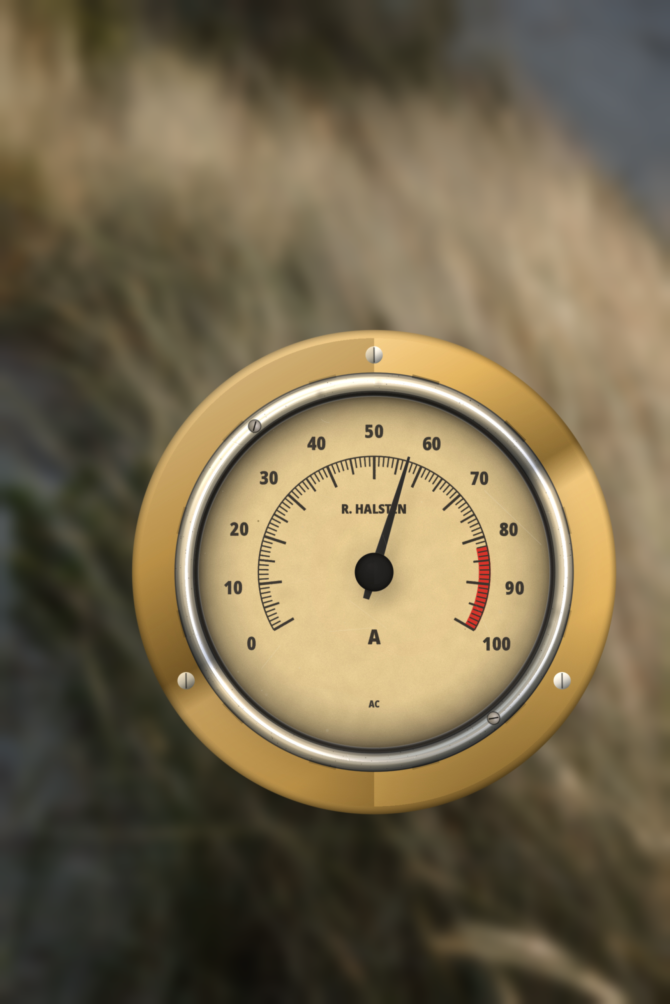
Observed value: 57 A
